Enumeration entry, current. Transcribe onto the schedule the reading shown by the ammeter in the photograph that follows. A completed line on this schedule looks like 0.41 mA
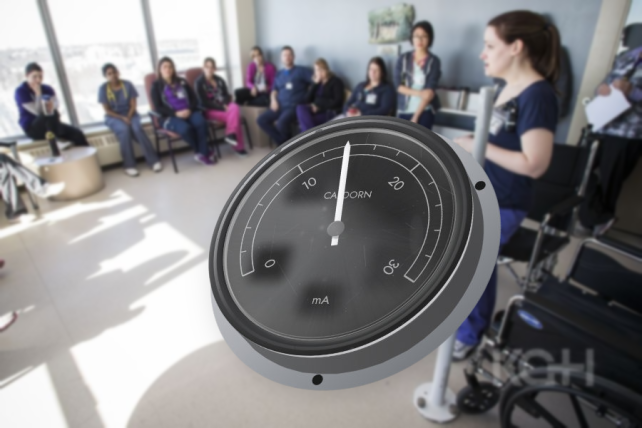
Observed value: 14 mA
